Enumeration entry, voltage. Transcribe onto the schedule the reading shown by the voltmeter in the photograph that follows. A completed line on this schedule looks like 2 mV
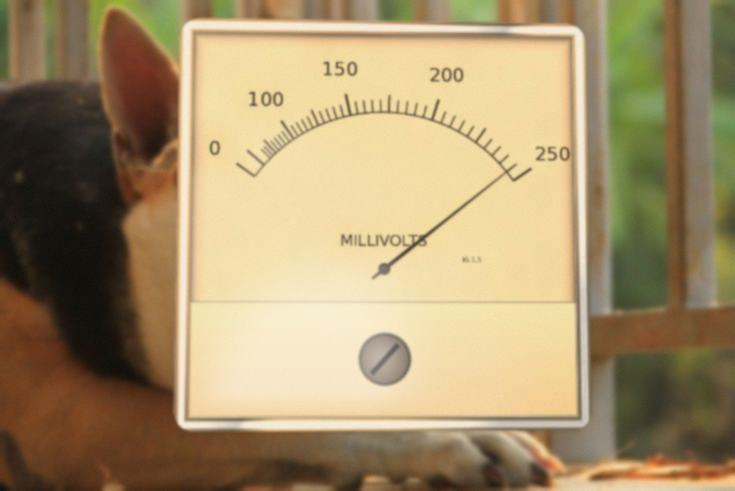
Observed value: 245 mV
